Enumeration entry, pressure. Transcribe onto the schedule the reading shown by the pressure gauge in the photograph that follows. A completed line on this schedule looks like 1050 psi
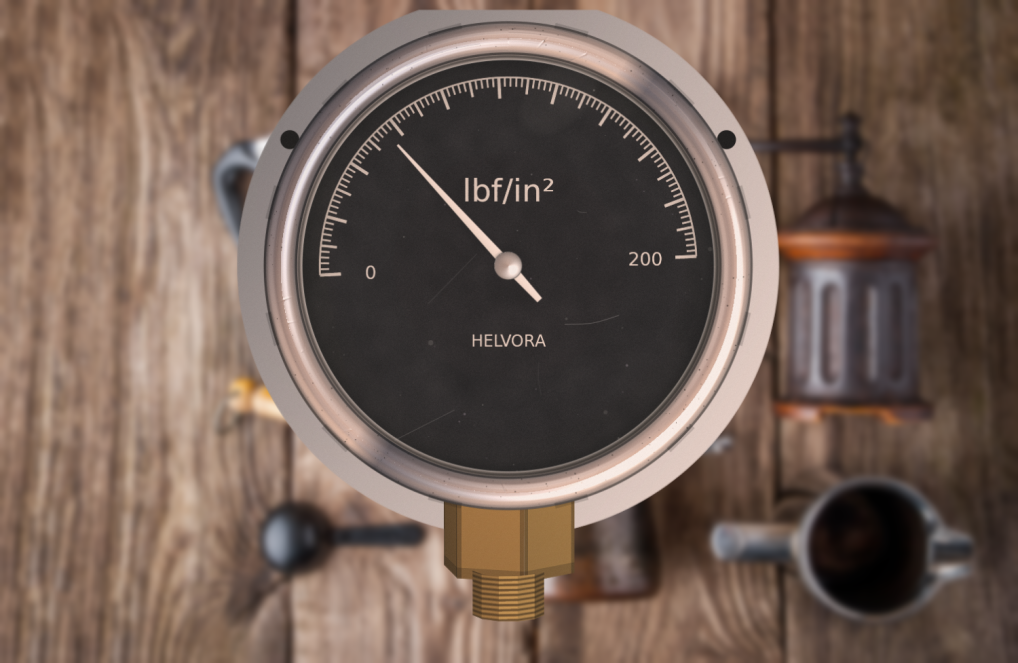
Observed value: 56 psi
